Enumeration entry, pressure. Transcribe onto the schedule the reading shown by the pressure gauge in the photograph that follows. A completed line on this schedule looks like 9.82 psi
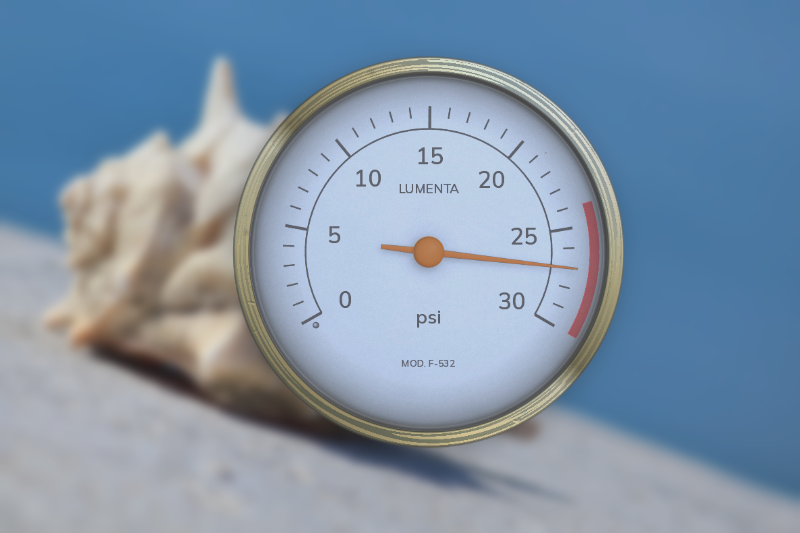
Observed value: 27 psi
